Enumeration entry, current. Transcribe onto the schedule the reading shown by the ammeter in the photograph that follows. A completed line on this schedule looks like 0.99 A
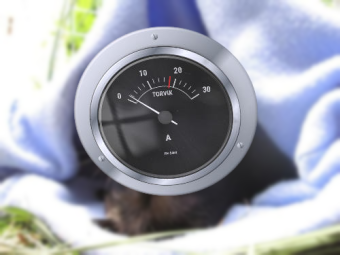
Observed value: 2 A
